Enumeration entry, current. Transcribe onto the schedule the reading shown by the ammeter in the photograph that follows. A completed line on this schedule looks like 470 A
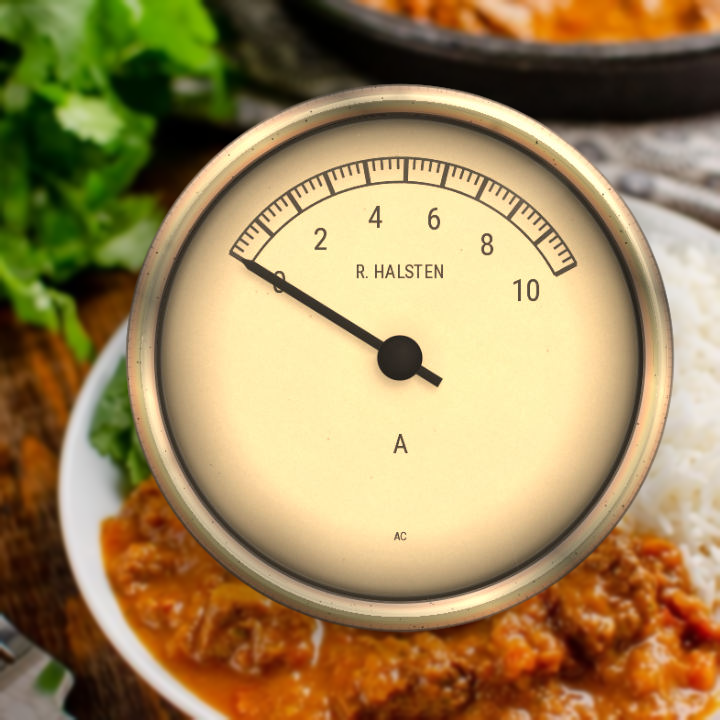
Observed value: 0 A
